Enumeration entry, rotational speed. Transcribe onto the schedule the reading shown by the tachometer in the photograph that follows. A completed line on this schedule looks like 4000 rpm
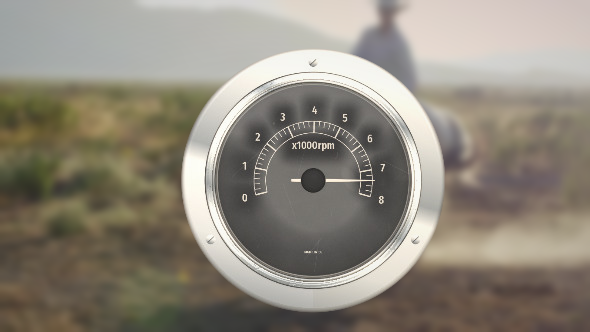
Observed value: 7400 rpm
